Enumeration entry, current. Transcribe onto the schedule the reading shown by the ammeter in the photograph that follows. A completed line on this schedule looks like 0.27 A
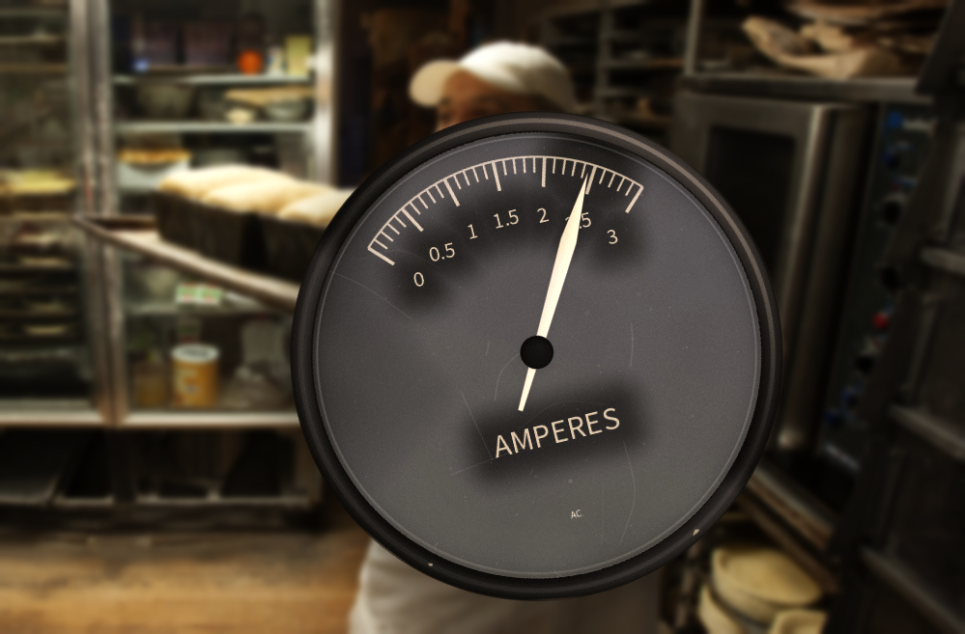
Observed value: 2.45 A
